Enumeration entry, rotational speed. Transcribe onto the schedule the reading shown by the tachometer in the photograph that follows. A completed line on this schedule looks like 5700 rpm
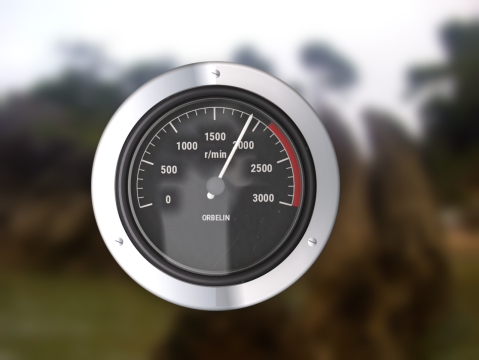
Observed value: 1900 rpm
